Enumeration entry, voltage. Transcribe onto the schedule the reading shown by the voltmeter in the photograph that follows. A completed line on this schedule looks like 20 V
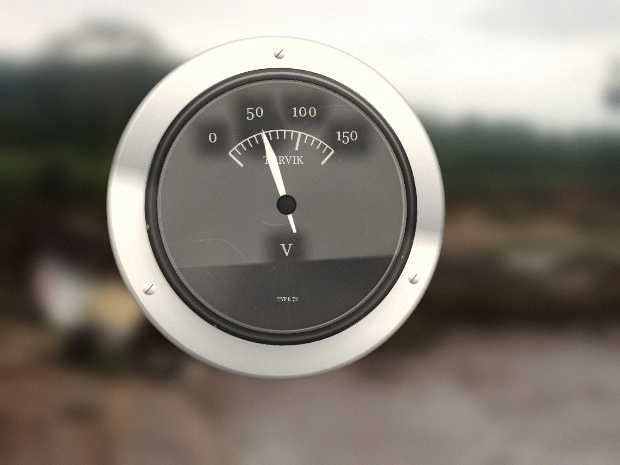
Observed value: 50 V
